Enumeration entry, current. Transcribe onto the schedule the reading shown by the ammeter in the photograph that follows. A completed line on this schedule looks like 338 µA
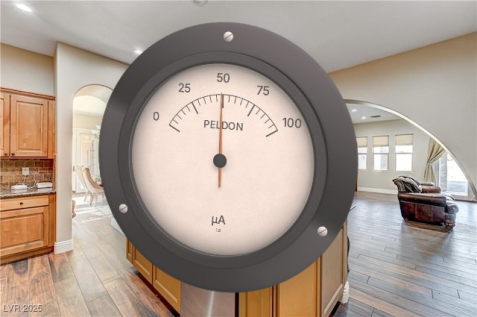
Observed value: 50 µA
